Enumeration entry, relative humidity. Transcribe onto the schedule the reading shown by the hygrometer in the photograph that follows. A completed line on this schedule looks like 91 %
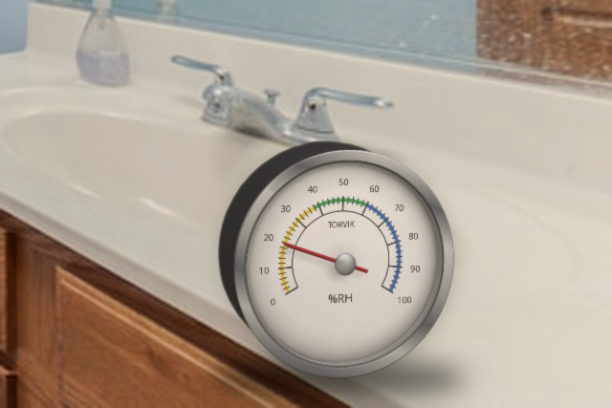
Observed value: 20 %
